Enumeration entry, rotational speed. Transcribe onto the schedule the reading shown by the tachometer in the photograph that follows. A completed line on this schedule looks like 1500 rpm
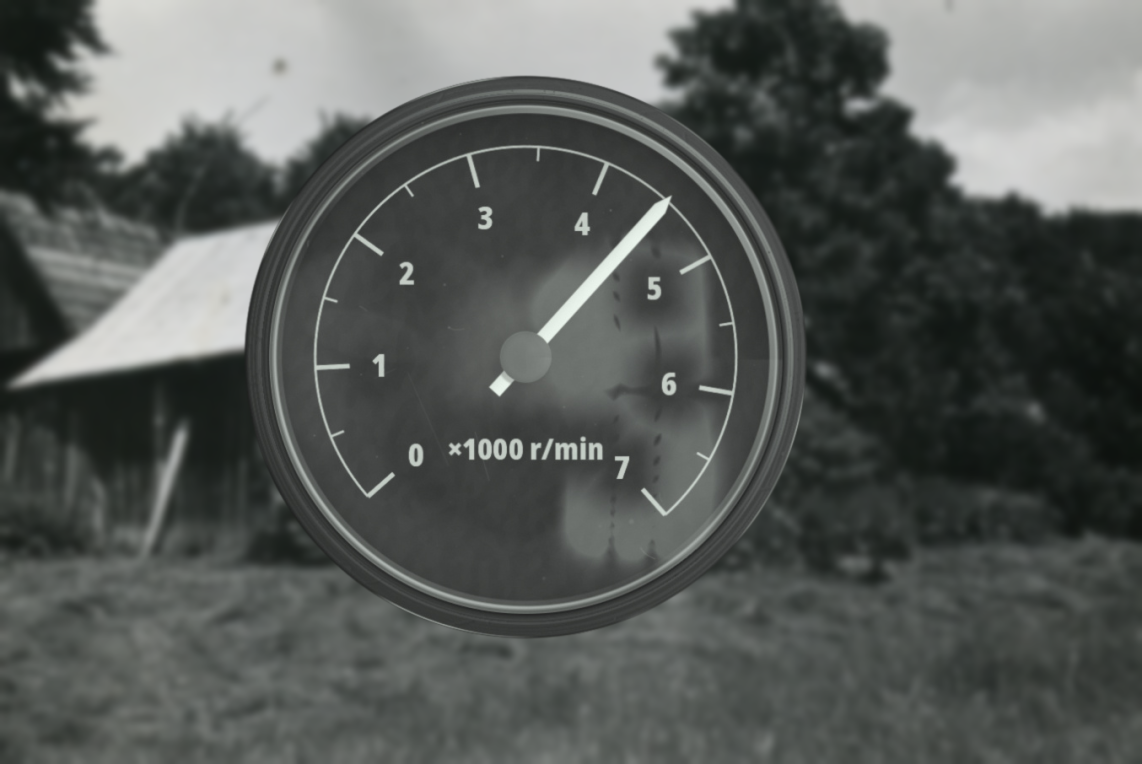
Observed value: 4500 rpm
